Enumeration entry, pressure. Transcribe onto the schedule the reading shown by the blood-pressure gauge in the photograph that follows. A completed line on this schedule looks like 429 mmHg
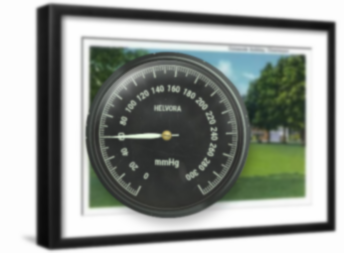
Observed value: 60 mmHg
